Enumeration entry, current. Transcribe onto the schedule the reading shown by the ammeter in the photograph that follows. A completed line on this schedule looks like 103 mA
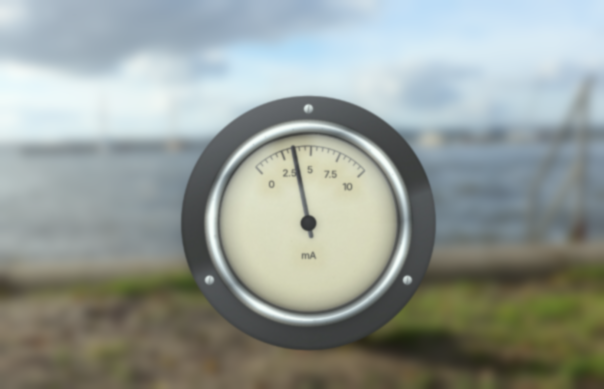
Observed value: 3.5 mA
